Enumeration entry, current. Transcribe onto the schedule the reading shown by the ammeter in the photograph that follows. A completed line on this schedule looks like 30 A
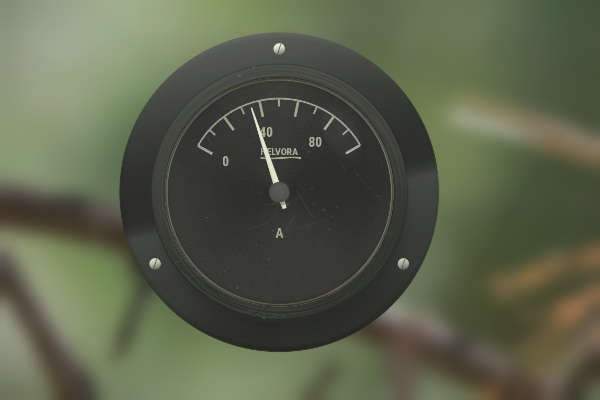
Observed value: 35 A
